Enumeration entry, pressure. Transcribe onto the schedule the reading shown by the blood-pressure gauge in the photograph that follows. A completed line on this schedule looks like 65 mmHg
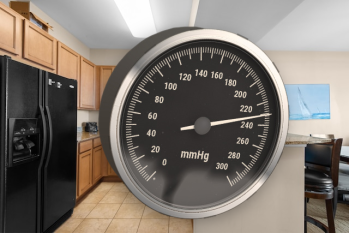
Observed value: 230 mmHg
